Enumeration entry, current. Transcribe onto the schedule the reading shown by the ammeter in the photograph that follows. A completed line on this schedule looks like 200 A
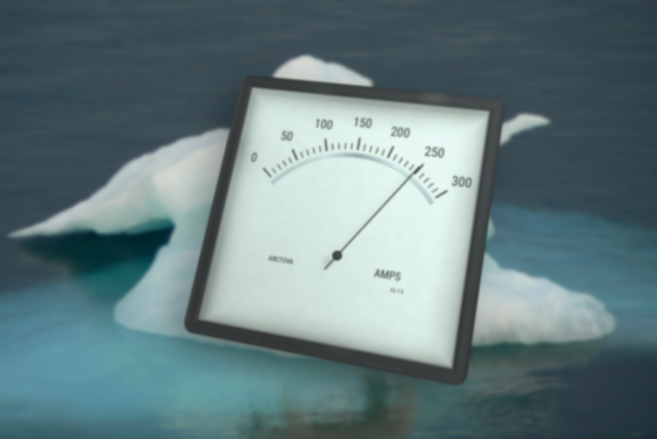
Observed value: 250 A
